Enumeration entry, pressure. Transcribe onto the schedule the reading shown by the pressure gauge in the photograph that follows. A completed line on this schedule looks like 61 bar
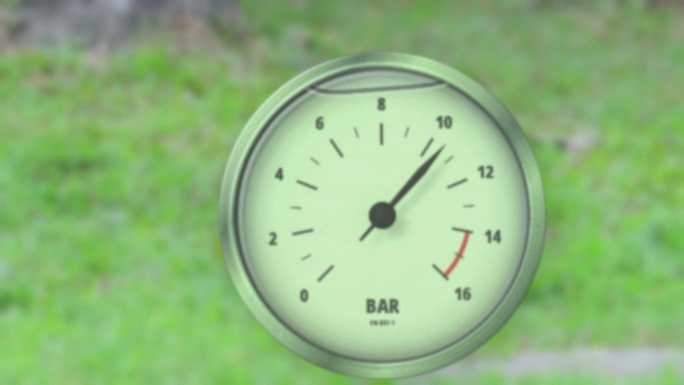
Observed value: 10.5 bar
